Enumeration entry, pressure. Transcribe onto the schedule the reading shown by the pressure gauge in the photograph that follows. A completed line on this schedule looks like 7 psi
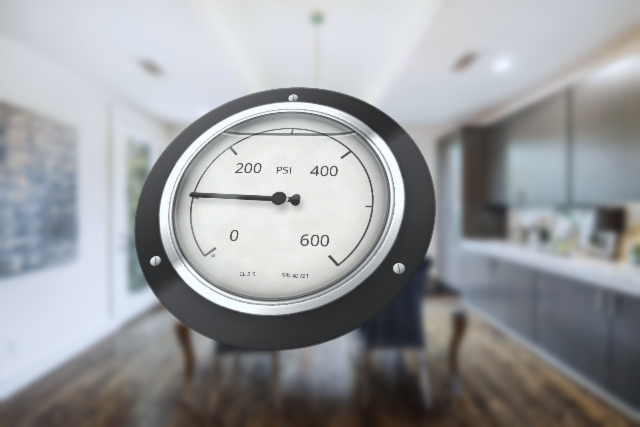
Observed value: 100 psi
